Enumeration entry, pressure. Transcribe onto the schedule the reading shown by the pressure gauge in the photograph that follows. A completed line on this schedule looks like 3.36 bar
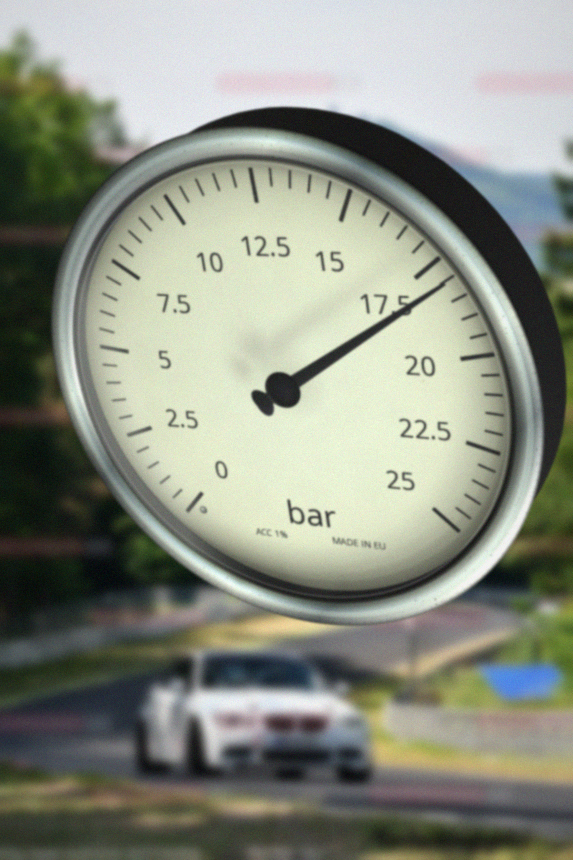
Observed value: 18 bar
